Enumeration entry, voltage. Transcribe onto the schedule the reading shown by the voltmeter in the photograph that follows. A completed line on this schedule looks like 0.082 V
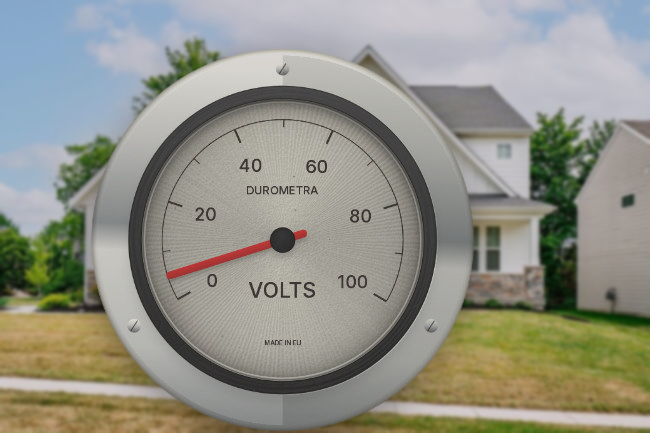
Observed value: 5 V
